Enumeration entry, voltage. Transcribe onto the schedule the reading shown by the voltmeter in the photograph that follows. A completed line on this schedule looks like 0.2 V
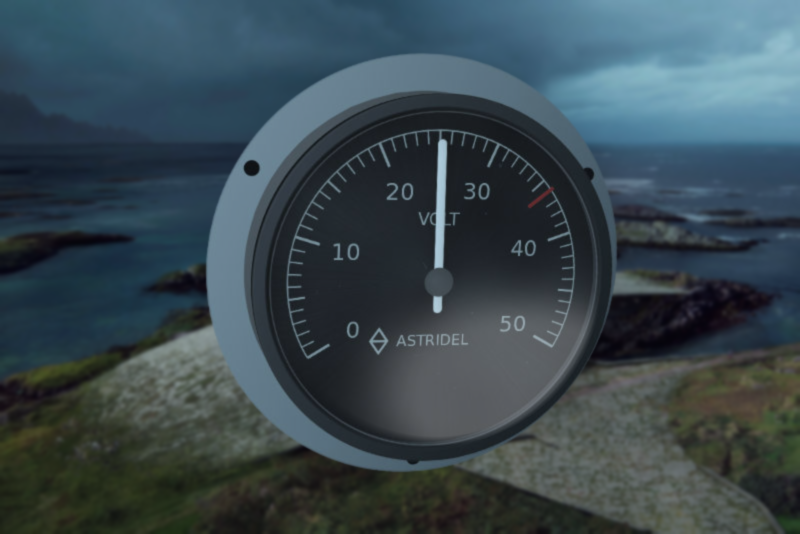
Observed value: 25 V
